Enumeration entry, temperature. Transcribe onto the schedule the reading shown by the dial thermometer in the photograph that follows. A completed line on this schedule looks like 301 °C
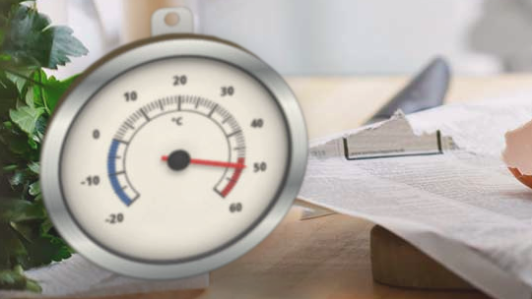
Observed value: 50 °C
